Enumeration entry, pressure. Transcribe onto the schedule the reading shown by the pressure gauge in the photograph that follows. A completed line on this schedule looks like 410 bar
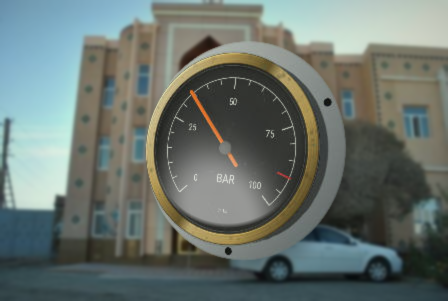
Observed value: 35 bar
